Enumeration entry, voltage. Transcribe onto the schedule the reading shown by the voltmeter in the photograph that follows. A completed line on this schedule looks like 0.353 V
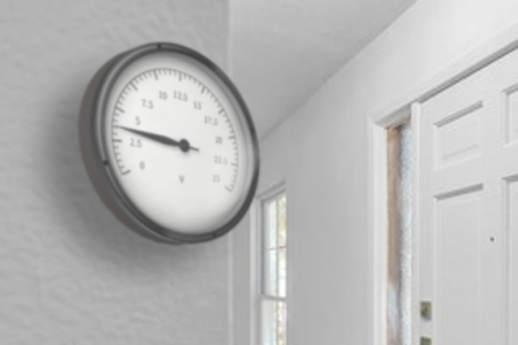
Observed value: 3.5 V
